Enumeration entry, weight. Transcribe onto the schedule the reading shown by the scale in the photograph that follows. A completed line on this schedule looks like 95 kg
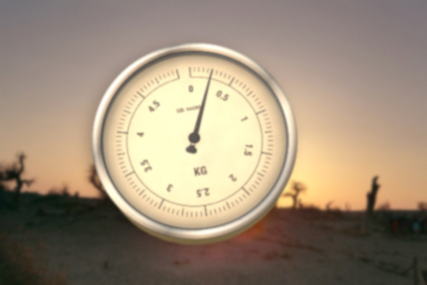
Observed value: 0.25 kg
